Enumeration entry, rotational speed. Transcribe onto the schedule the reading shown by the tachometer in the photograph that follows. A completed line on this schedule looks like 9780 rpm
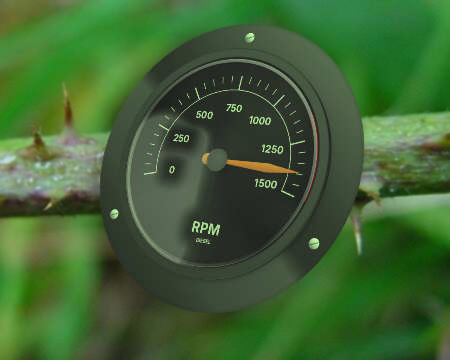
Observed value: 1400 rpm
